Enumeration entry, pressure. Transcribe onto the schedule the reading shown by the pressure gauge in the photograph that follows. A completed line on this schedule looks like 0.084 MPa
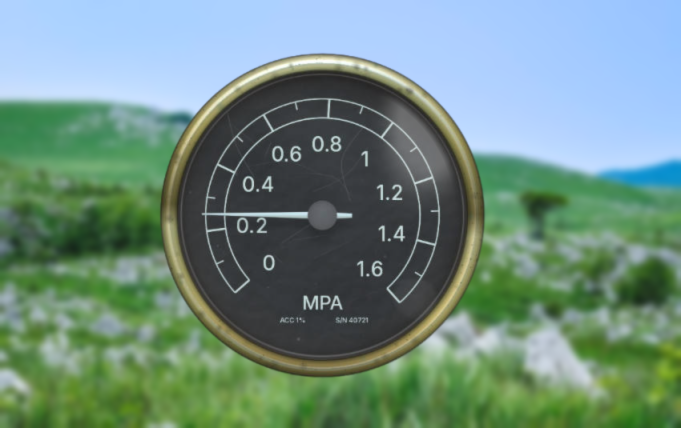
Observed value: 0.25 MPa
